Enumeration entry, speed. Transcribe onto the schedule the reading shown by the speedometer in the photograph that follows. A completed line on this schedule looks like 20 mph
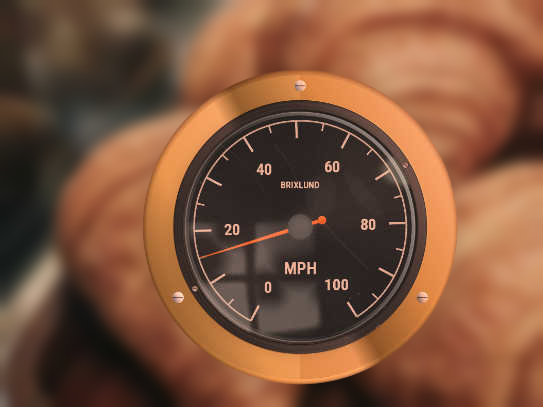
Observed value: 15 mph
